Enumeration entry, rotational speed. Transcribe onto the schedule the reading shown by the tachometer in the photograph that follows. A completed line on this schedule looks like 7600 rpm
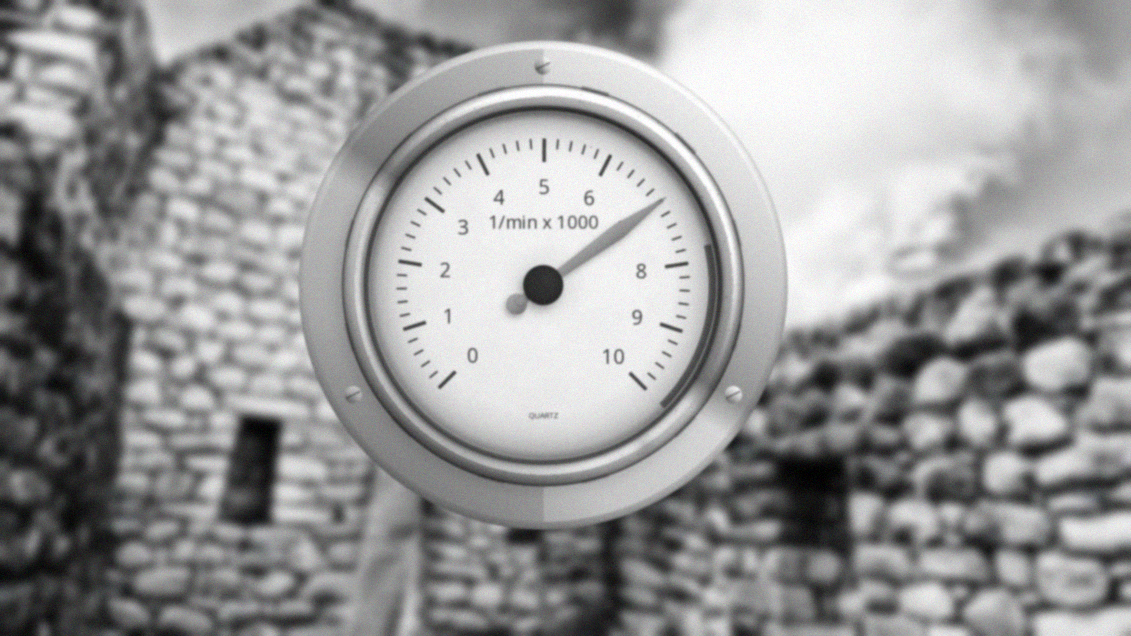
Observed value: 7000 rpm
